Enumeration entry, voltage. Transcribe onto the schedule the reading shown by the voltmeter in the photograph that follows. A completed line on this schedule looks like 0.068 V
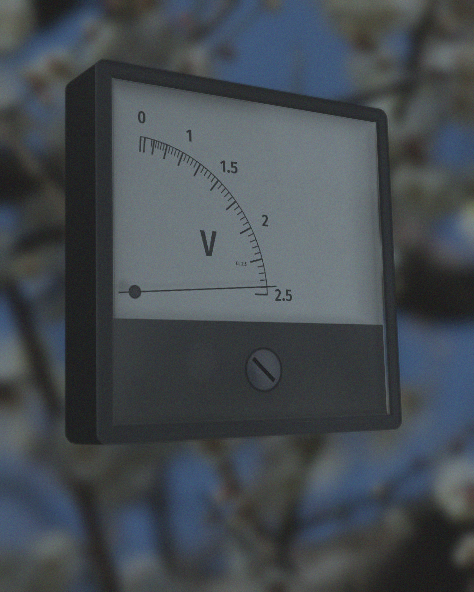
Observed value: 2.45 V
